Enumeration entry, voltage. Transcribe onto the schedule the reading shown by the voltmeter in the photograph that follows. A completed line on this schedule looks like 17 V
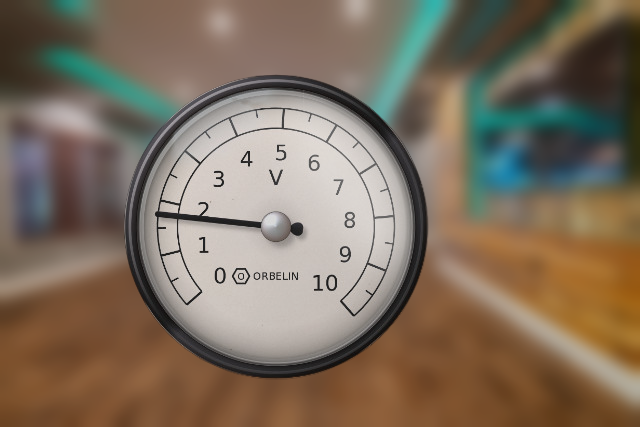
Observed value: 1.75 V
